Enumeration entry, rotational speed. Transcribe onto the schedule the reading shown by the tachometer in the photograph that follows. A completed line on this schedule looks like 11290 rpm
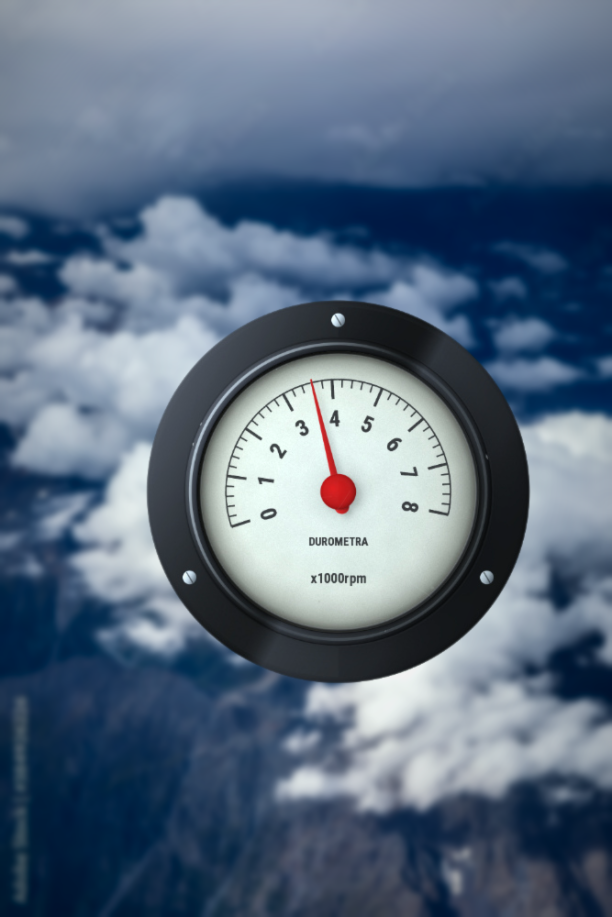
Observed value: 3600 rpm
